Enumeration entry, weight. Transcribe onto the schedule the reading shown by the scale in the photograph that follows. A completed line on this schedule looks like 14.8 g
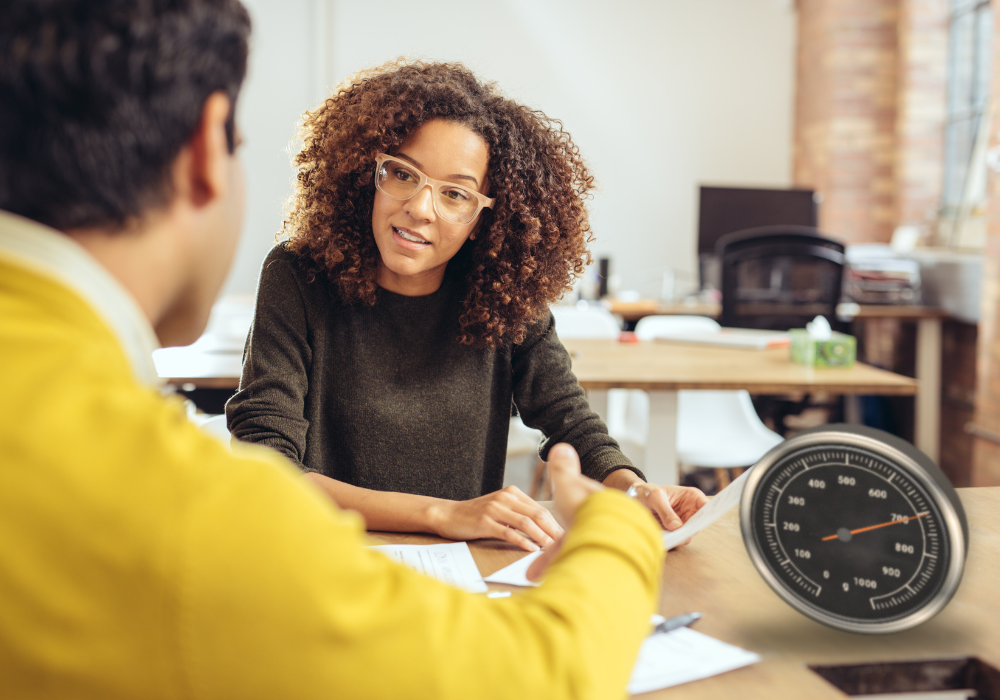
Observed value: 700 g
